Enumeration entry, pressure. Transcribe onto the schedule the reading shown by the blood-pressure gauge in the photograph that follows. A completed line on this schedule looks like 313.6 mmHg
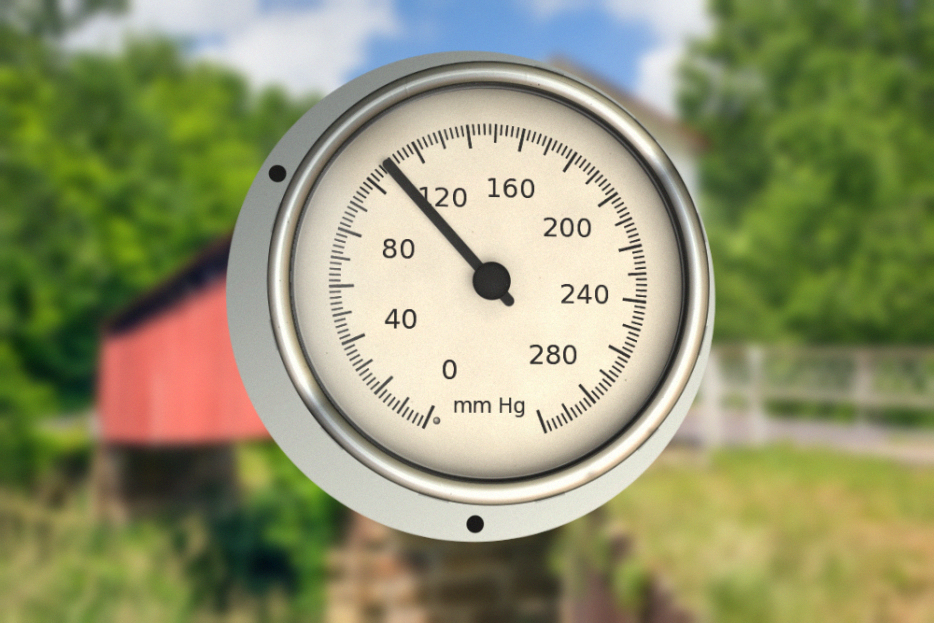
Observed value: 108 mmHg
